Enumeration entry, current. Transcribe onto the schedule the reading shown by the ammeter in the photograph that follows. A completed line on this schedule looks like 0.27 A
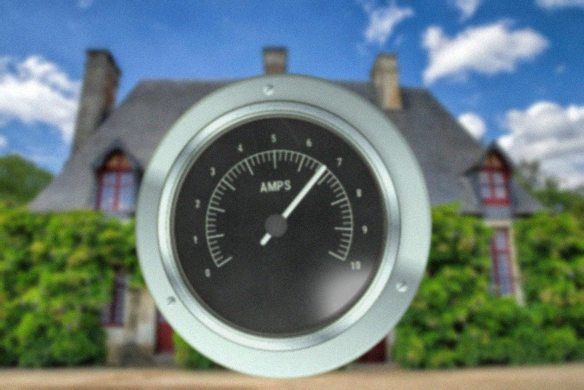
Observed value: 6.8 A
